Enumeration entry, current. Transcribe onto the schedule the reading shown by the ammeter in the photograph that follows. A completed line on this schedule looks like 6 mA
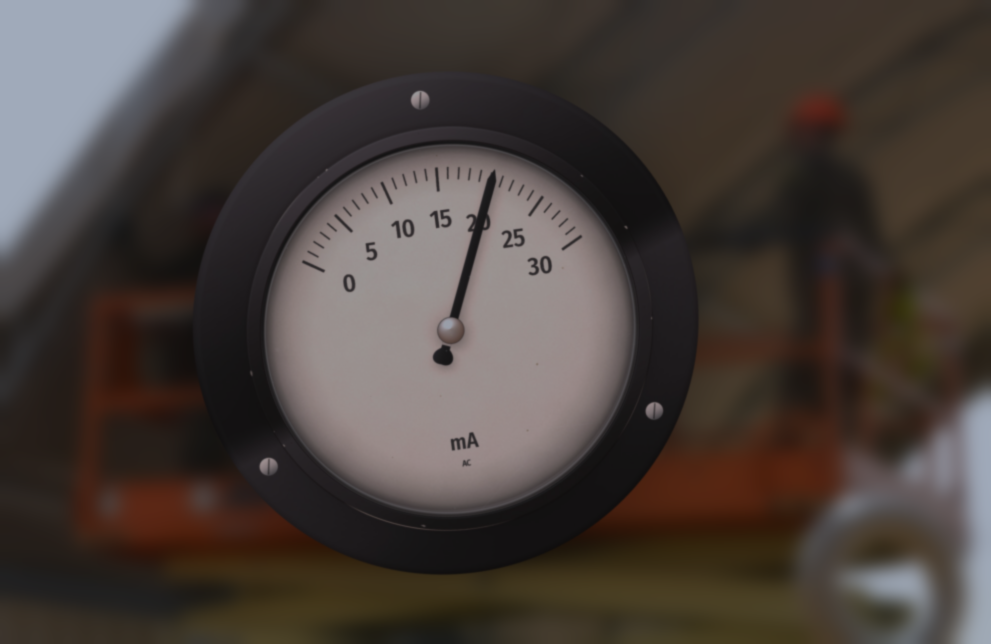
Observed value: 20 mA
